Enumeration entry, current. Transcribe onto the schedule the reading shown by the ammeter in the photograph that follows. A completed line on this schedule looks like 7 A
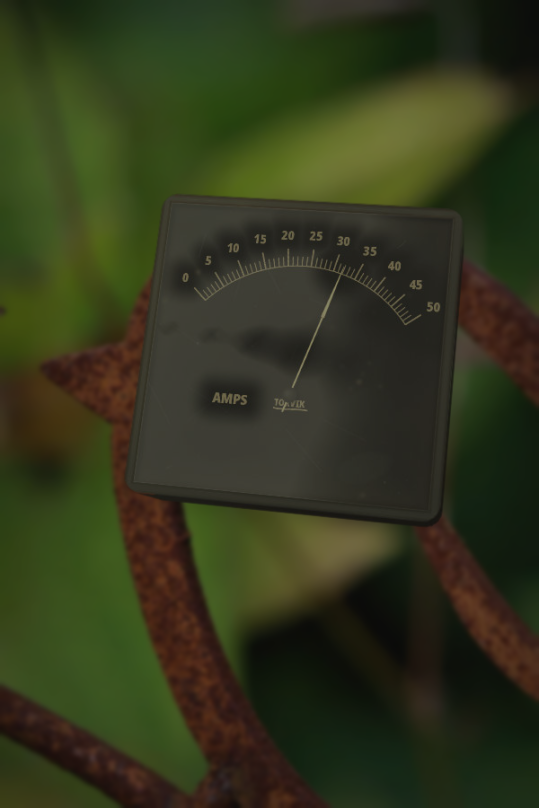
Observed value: 32 A
